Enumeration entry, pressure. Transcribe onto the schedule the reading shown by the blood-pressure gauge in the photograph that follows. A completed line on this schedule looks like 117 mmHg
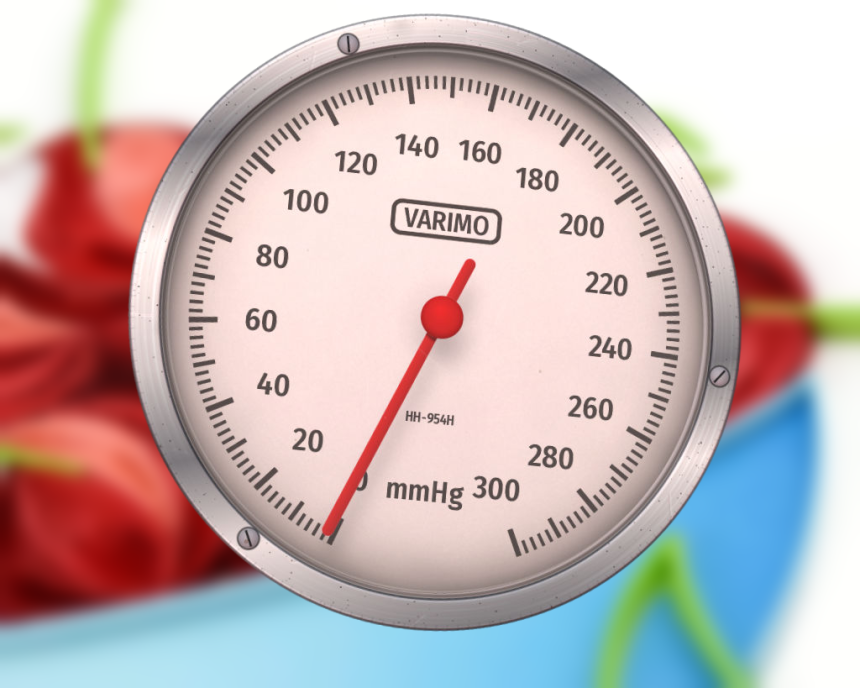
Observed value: 2 mmHg
